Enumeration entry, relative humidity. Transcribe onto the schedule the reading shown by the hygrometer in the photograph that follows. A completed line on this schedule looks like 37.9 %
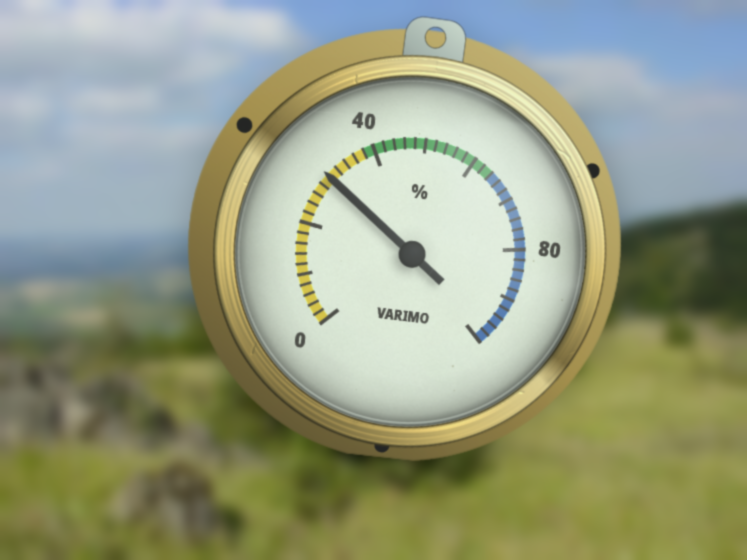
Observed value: 30 %
